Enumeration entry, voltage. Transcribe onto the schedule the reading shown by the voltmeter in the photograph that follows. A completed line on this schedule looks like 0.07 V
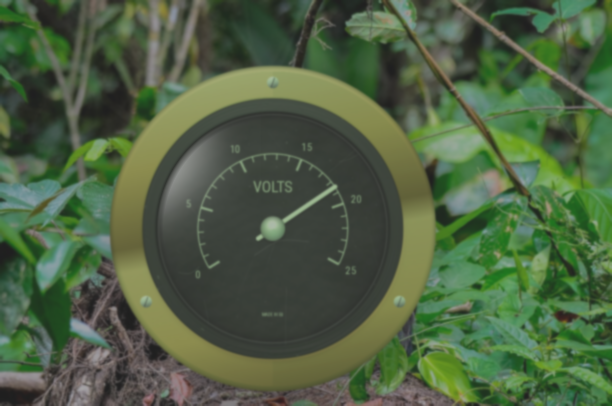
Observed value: 18.5 V
